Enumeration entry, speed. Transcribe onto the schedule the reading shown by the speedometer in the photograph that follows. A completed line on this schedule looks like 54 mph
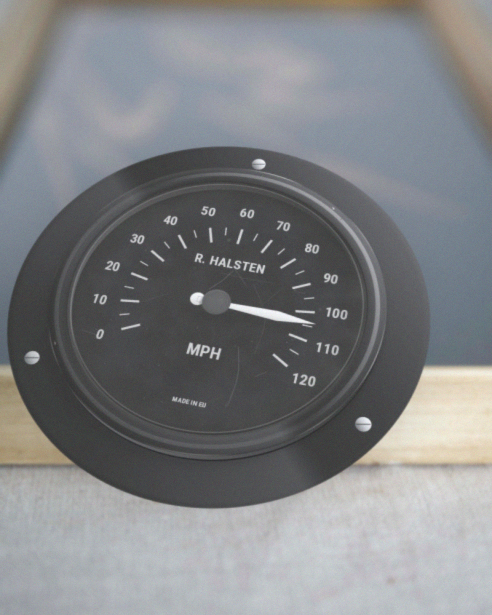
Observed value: 105 mph
